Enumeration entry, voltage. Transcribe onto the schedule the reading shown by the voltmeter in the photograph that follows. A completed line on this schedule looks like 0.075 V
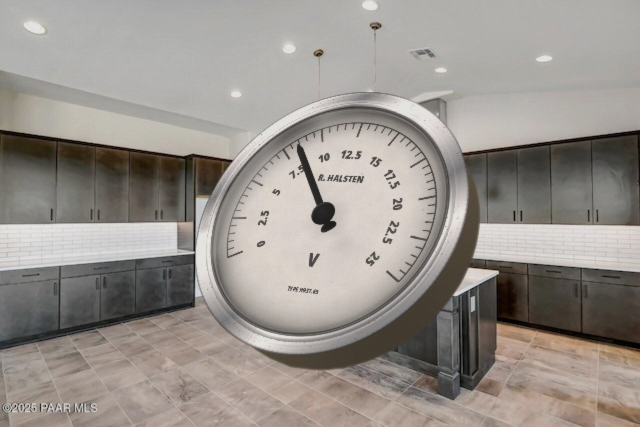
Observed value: 8.5 V
